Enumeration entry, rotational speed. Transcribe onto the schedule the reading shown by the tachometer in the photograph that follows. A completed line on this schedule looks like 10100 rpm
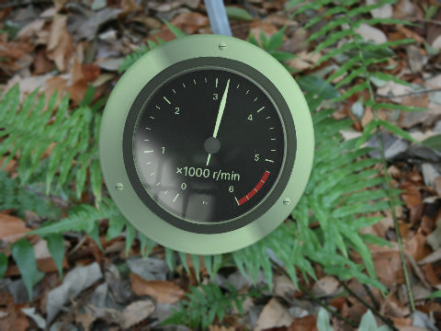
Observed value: 3200 rpm
